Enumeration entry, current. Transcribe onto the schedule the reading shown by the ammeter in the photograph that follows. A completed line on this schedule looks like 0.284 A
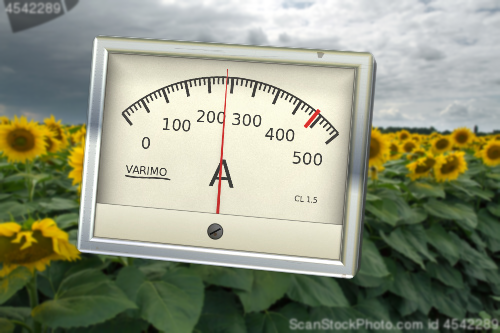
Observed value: 240 A
